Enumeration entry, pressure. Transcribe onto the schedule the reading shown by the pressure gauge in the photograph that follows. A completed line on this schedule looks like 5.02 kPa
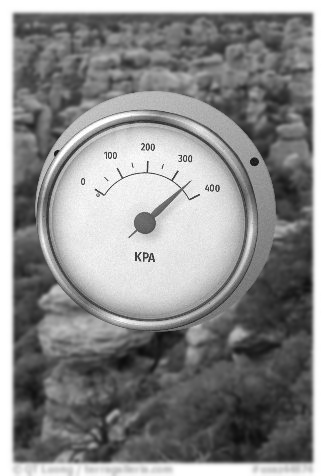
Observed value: 350 kPa
